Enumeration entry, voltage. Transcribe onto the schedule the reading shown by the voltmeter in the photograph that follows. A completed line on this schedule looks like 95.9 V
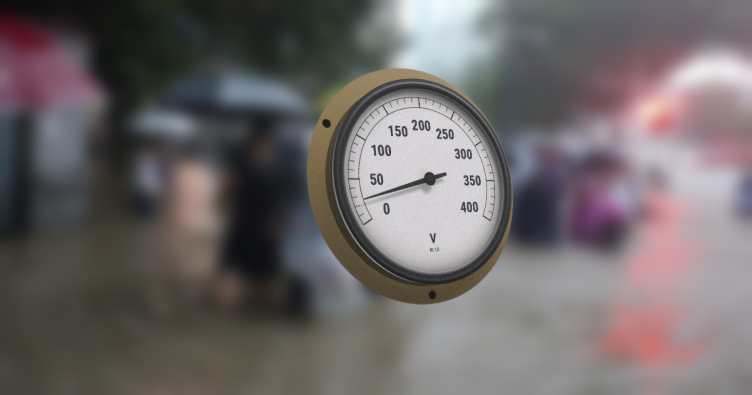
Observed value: 25 V
